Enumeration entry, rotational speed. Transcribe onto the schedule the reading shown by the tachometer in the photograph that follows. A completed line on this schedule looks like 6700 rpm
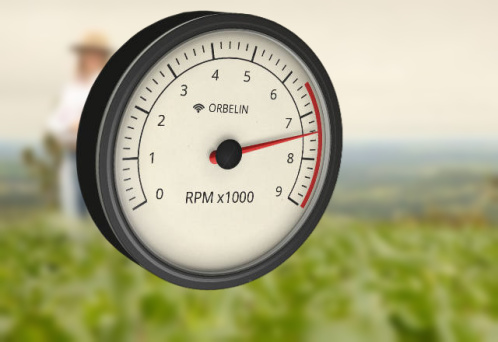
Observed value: 7400 rpm
